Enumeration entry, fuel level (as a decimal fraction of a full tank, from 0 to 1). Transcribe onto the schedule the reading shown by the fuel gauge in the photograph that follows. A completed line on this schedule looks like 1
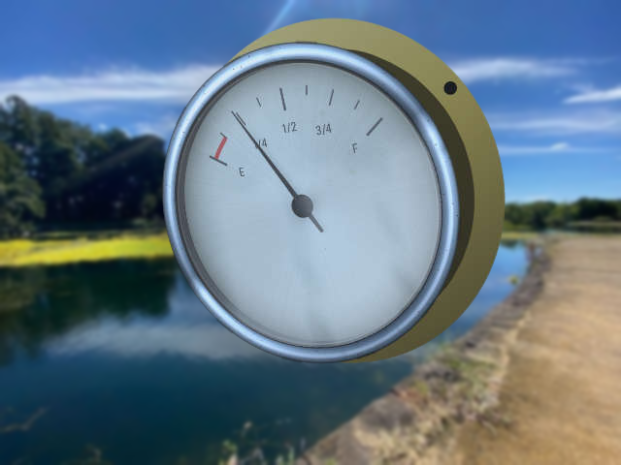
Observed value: 0.25
